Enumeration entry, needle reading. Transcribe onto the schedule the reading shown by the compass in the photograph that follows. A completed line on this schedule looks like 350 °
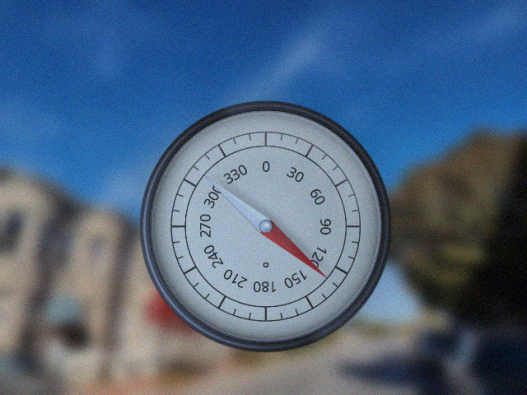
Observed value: 130 °
